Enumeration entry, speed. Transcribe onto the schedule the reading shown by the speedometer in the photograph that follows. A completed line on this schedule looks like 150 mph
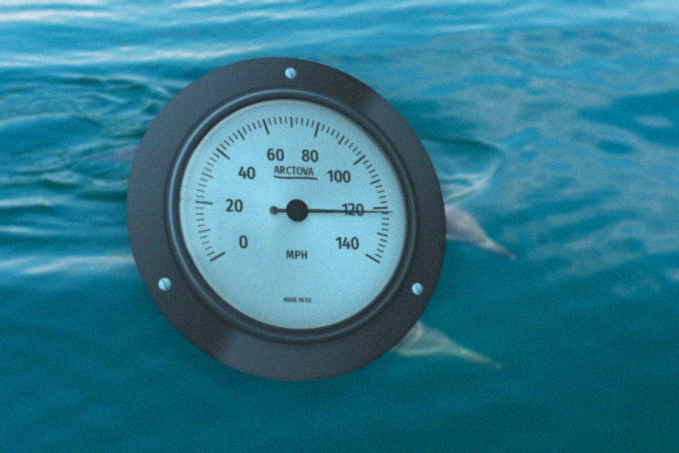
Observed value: 122 mph
